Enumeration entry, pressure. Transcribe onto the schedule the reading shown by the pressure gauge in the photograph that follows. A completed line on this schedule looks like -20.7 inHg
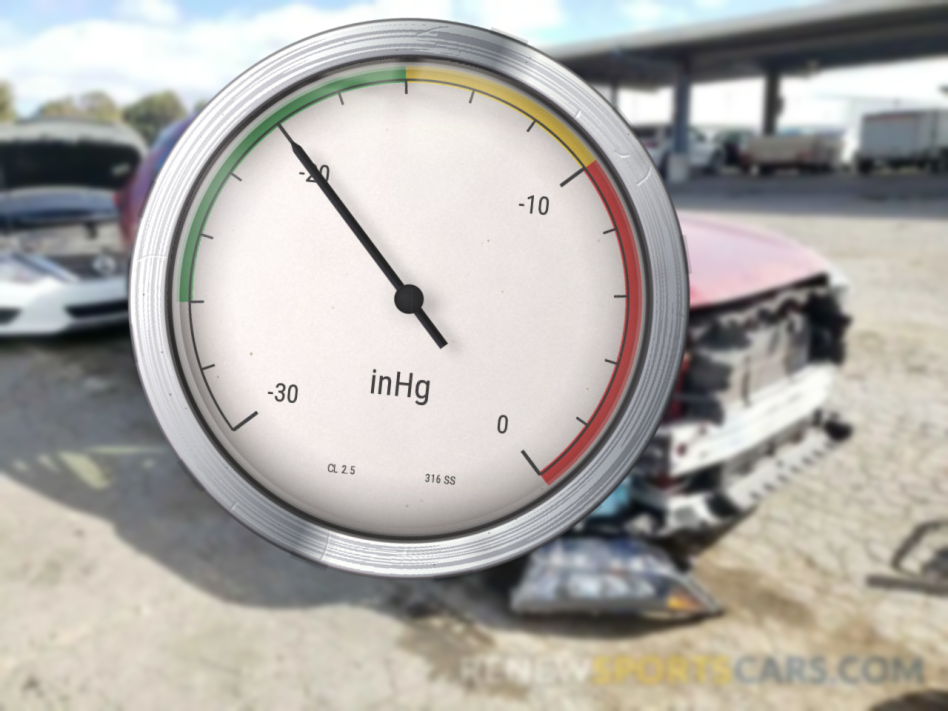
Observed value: -20 inHg
